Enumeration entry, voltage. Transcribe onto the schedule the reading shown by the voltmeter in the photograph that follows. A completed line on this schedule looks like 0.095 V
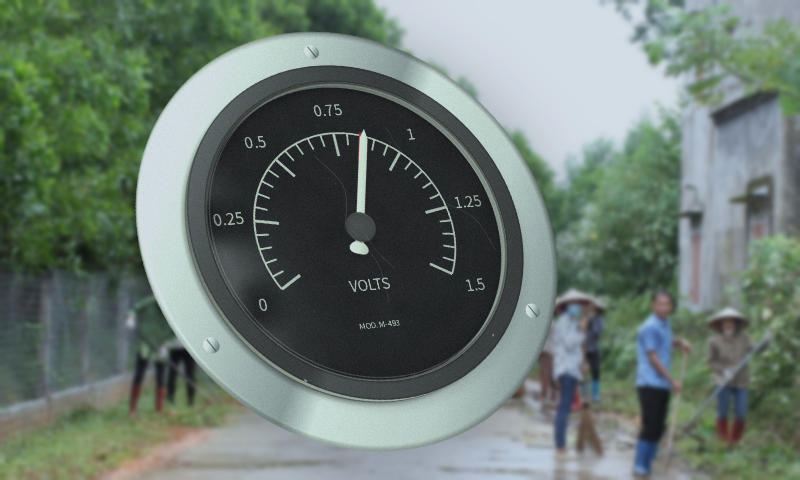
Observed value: 0.85 V
